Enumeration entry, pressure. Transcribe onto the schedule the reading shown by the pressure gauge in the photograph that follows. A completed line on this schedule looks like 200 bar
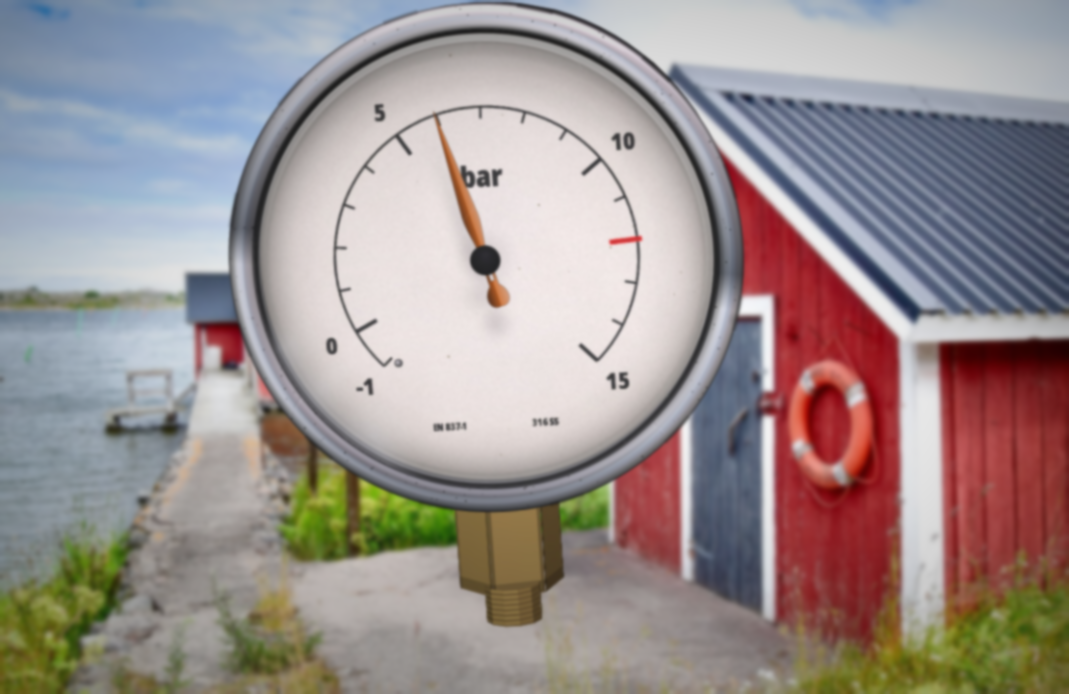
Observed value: 6 bar
